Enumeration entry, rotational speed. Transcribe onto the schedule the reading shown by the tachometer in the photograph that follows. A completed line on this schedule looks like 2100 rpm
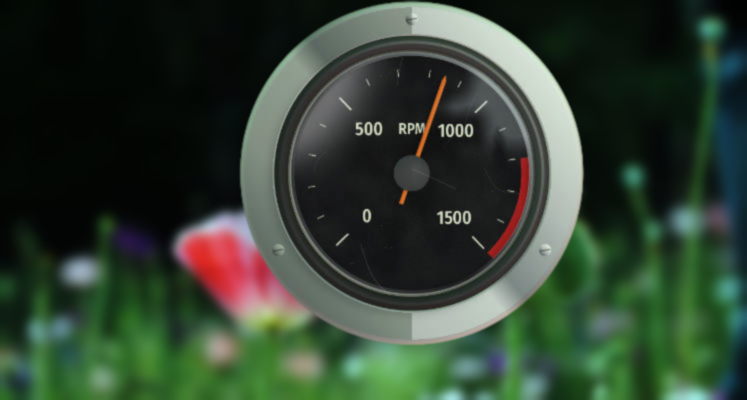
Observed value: 850 rpm
